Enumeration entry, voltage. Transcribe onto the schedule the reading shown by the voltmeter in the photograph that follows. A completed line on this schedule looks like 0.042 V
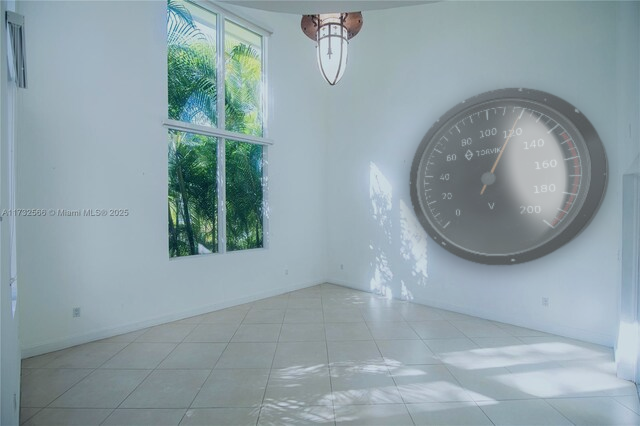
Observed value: 120 V
